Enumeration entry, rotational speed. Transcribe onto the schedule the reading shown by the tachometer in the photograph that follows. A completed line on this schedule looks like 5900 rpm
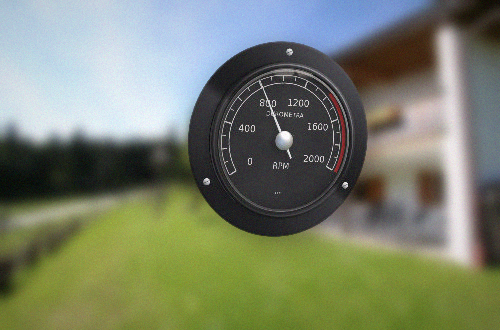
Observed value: 800 rpm
